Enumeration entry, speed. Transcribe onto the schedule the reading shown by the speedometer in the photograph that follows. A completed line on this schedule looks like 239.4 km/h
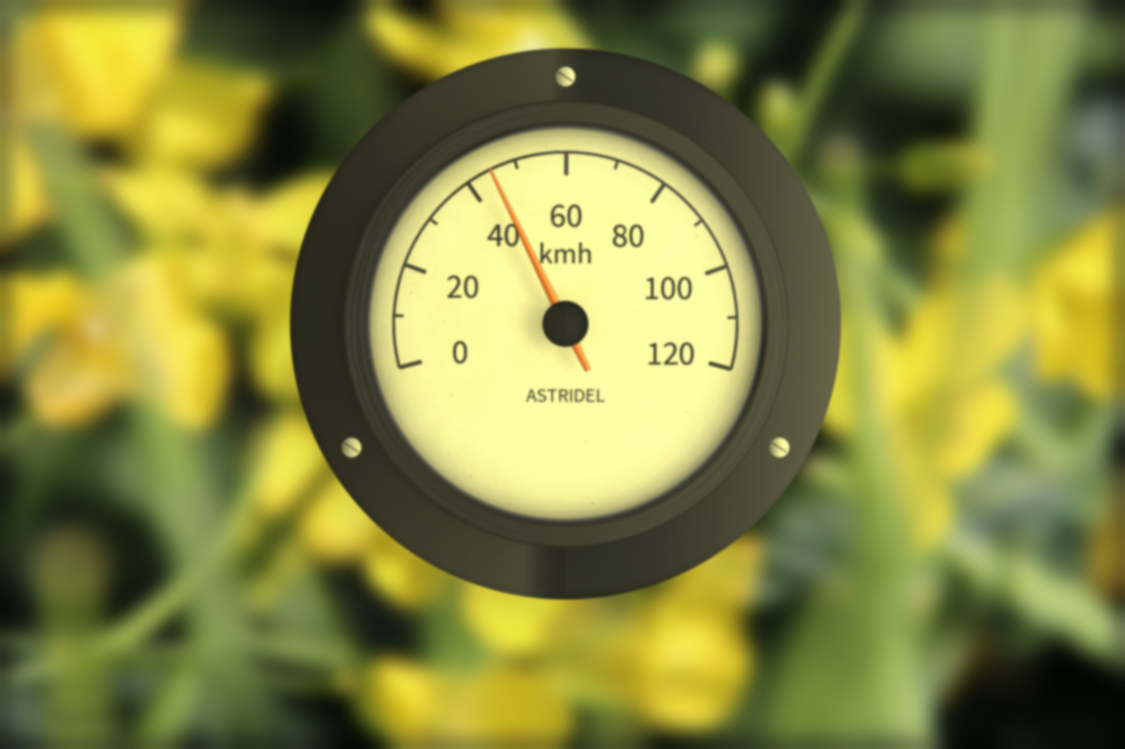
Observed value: 45 km/h
